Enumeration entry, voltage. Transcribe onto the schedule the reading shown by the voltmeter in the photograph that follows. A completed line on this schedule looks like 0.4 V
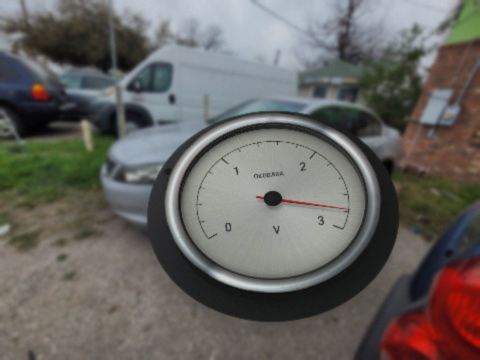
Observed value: 2.8 V
